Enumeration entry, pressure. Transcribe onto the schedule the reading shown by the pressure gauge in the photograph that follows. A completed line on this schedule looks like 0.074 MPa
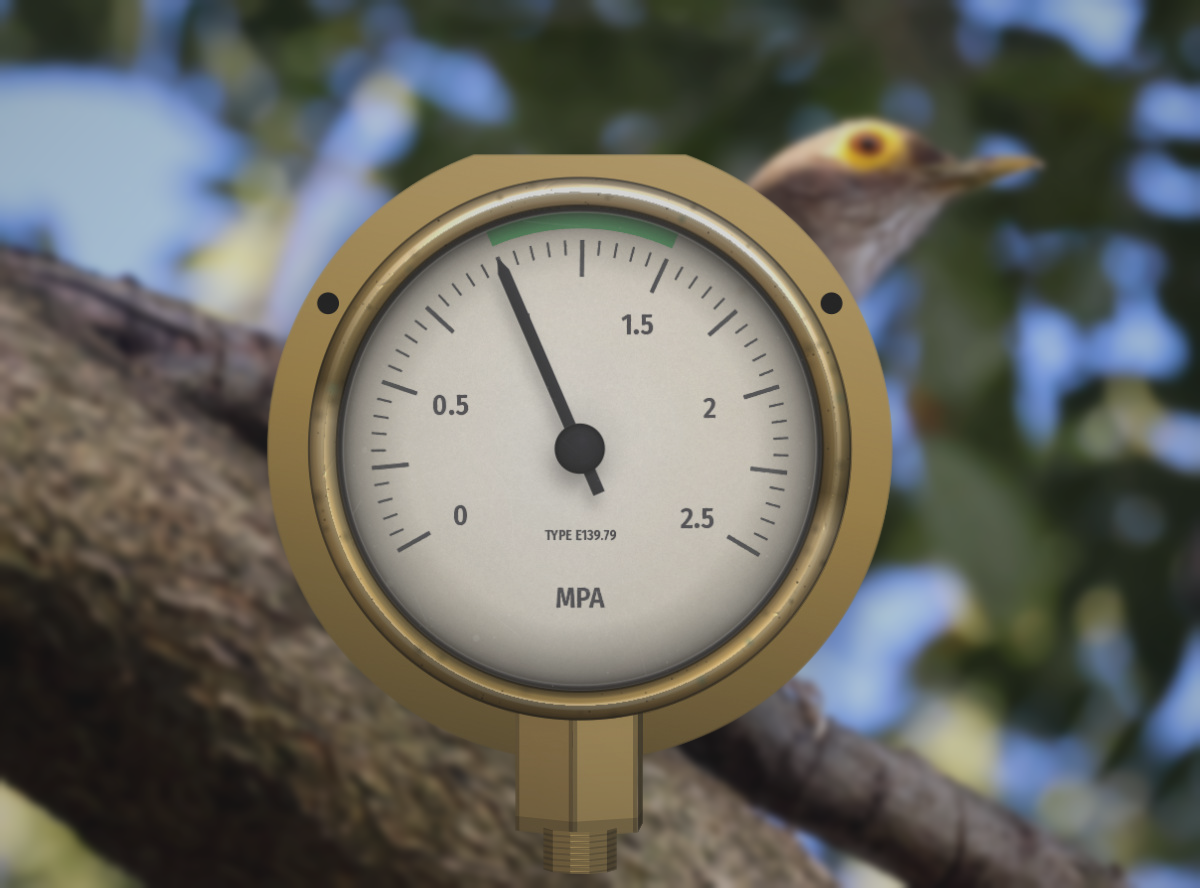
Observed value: 1 MPa
